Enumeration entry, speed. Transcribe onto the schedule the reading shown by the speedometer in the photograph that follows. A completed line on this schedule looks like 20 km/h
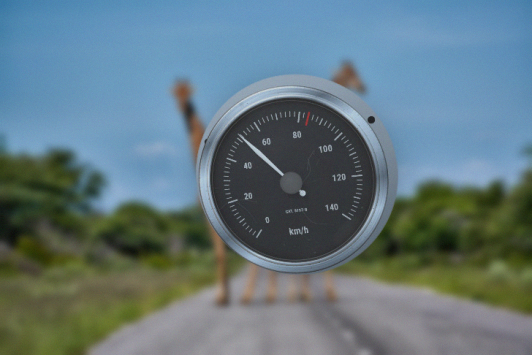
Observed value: 52 km/h
